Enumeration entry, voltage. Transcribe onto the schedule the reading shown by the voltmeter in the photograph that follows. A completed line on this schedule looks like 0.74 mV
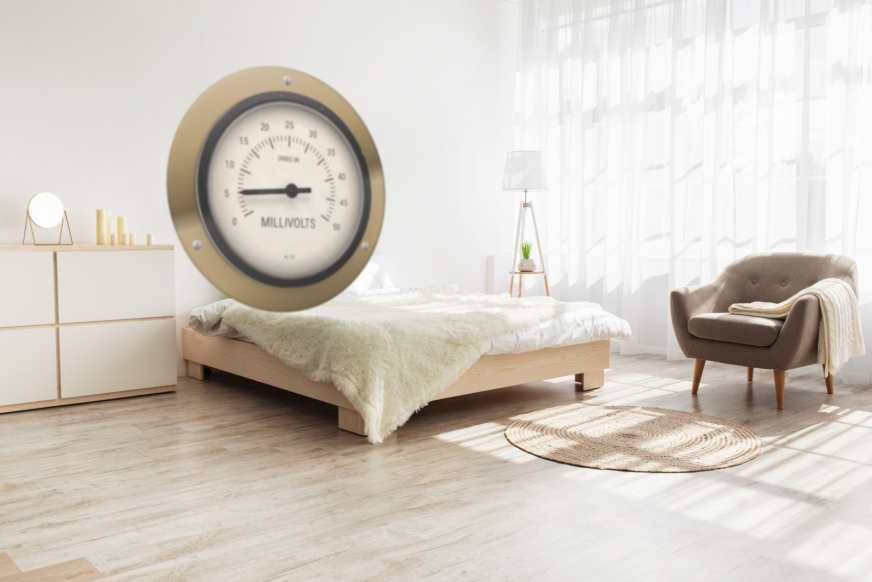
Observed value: 5 mV
